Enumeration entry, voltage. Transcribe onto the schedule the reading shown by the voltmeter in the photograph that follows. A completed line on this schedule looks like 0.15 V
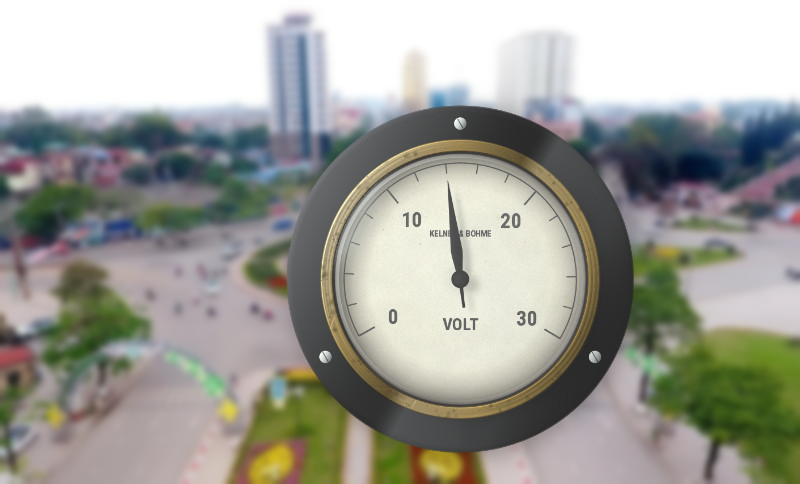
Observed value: 14 V
